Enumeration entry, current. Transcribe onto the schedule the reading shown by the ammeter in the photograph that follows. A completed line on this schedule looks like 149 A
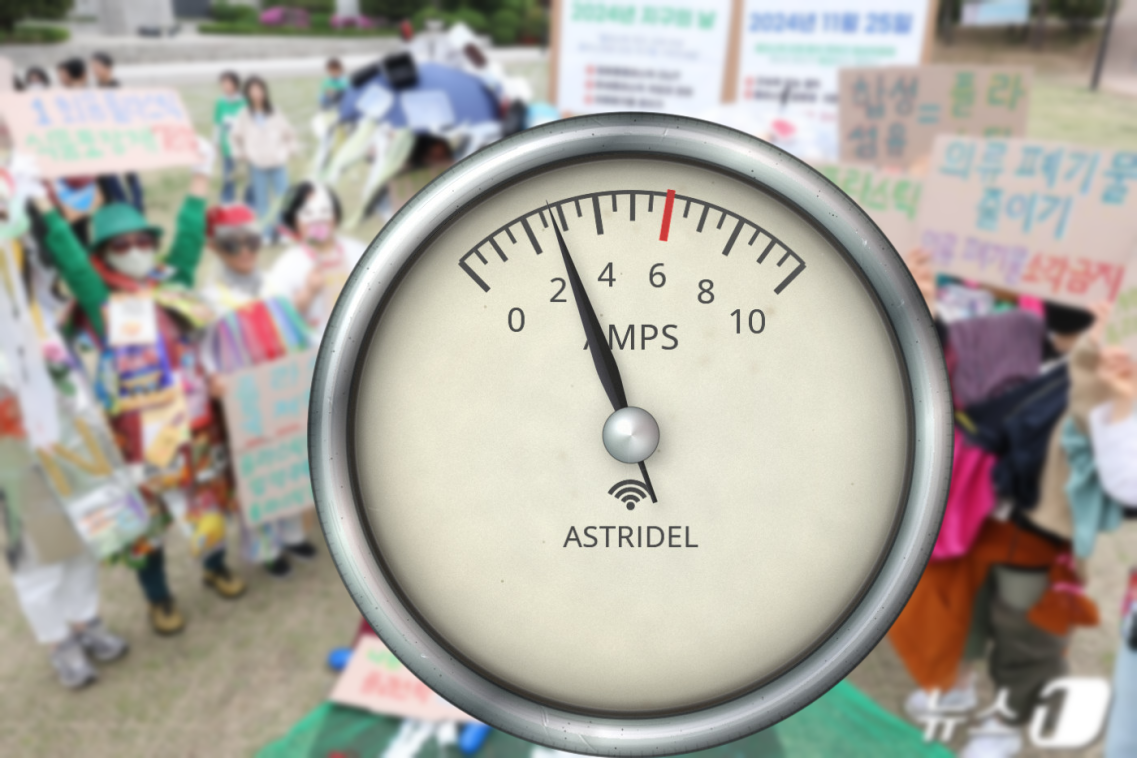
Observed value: 2.75 A
